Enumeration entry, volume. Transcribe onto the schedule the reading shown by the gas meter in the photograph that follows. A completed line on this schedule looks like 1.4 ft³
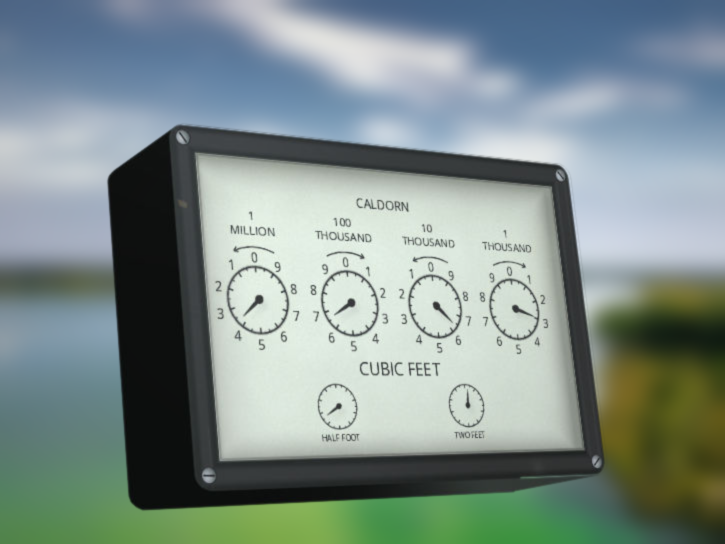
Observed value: 366300 ft³
